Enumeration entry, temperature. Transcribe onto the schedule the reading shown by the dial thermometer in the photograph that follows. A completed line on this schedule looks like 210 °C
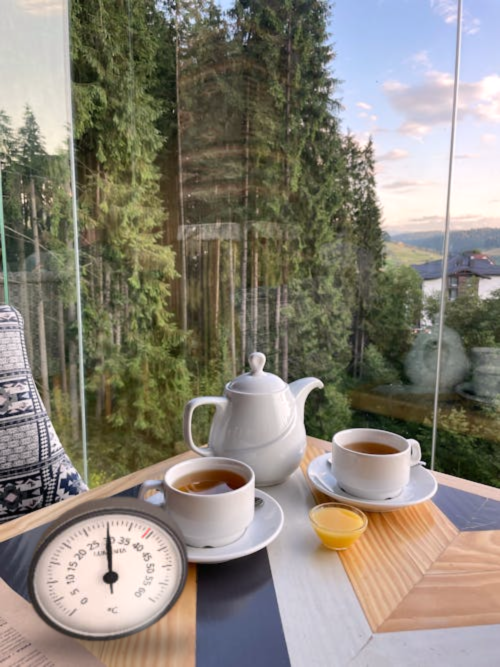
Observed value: 30 °C
